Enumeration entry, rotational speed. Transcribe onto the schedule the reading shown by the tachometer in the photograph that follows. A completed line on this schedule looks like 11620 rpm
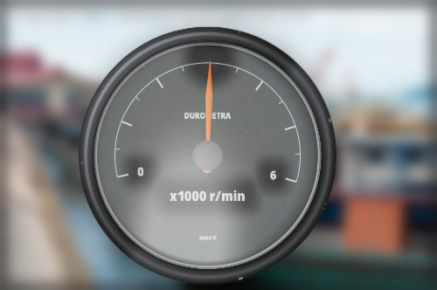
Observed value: 3000 rpm
